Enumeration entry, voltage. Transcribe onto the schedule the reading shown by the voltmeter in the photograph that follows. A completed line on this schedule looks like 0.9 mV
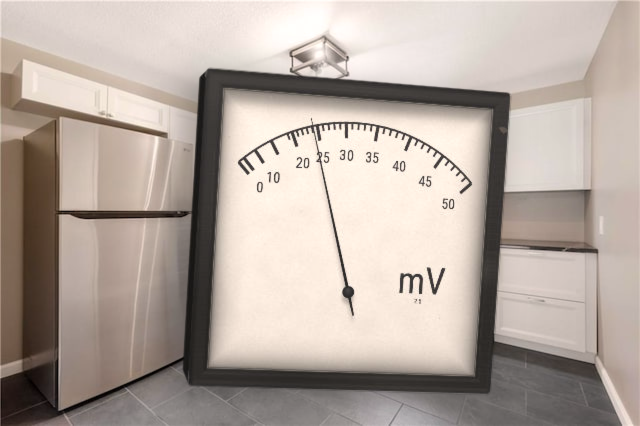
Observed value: 24 mV
